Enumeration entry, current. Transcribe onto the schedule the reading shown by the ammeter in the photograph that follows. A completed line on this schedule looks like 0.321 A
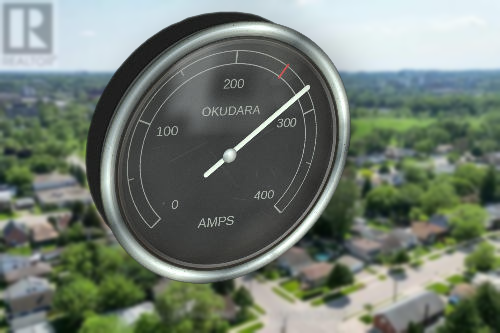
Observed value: 275 A
